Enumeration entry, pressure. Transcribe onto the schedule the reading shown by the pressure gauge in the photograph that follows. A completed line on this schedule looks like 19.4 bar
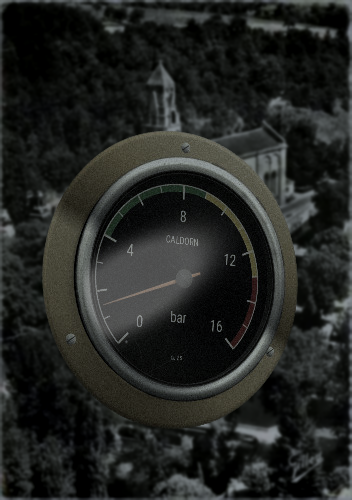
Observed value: 1.5 bar
